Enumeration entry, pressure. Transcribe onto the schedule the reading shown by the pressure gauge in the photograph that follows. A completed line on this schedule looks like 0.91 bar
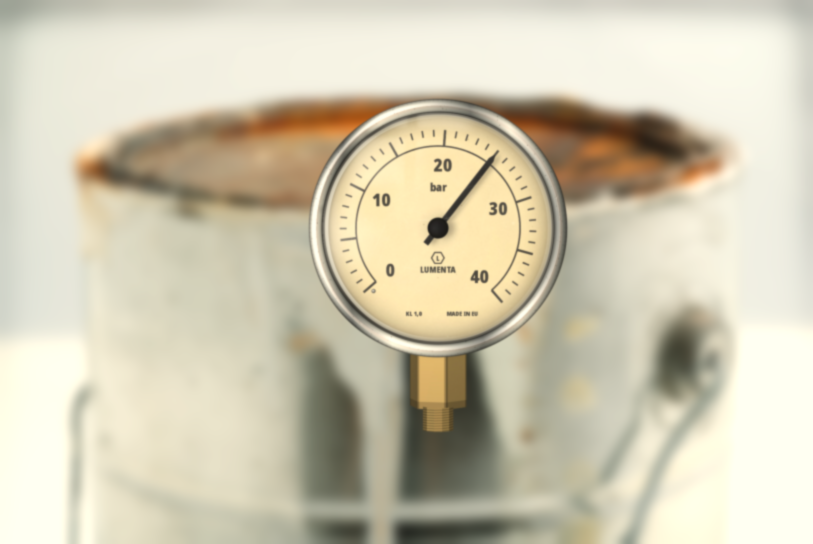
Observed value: 25 bar
